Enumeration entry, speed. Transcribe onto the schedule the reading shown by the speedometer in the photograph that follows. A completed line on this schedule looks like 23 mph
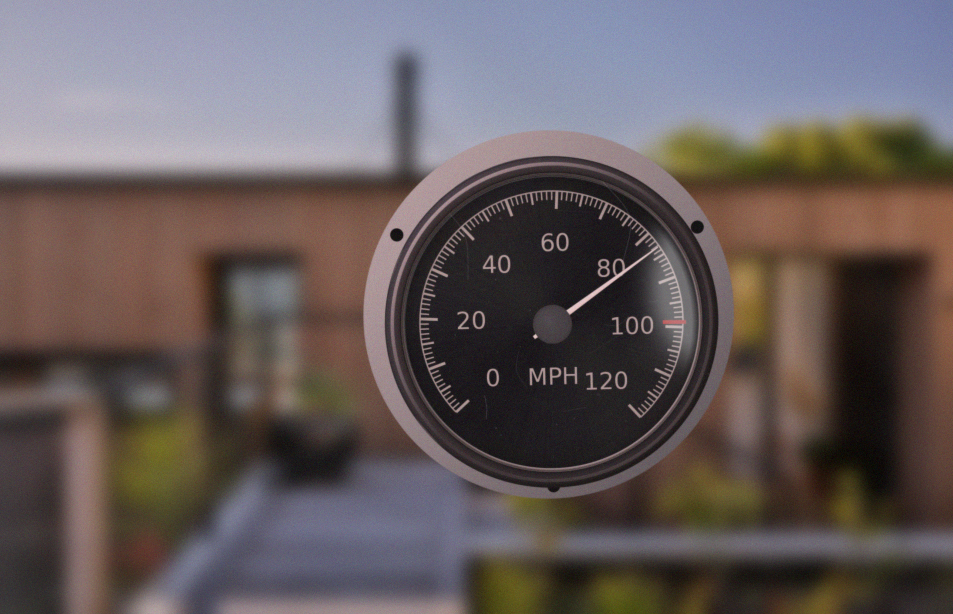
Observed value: 83 mph
